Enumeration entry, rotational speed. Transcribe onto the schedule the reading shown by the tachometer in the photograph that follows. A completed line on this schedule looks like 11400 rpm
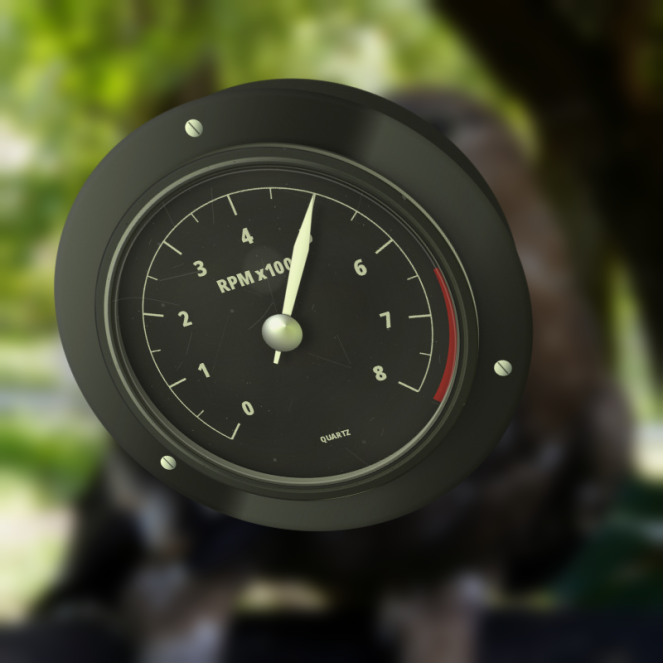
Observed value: 5000 rpm
